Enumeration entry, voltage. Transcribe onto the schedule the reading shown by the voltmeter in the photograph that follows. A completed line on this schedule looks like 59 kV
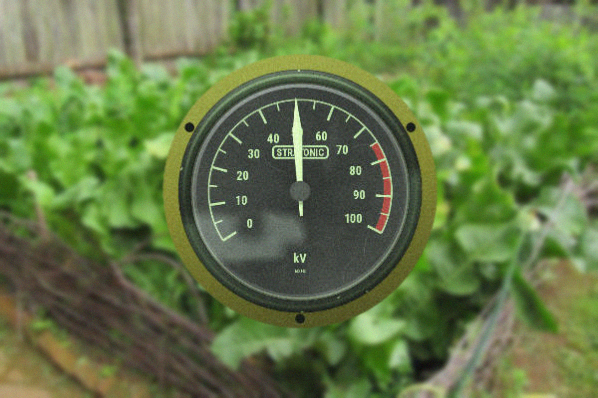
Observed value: 50 kV
